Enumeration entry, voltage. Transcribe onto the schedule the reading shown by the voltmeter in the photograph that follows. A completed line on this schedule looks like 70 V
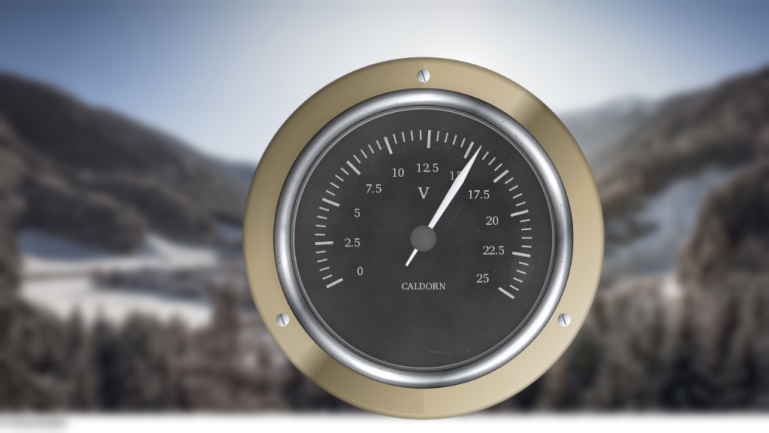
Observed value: 15.5 V
